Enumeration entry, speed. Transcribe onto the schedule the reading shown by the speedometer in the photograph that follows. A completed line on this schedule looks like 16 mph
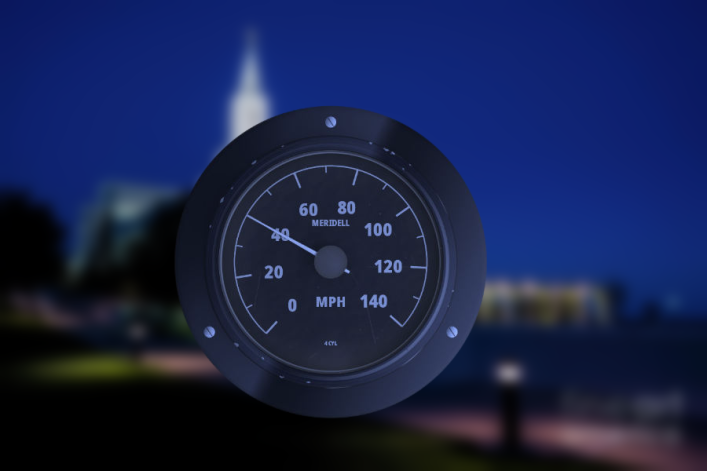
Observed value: 40 mph
